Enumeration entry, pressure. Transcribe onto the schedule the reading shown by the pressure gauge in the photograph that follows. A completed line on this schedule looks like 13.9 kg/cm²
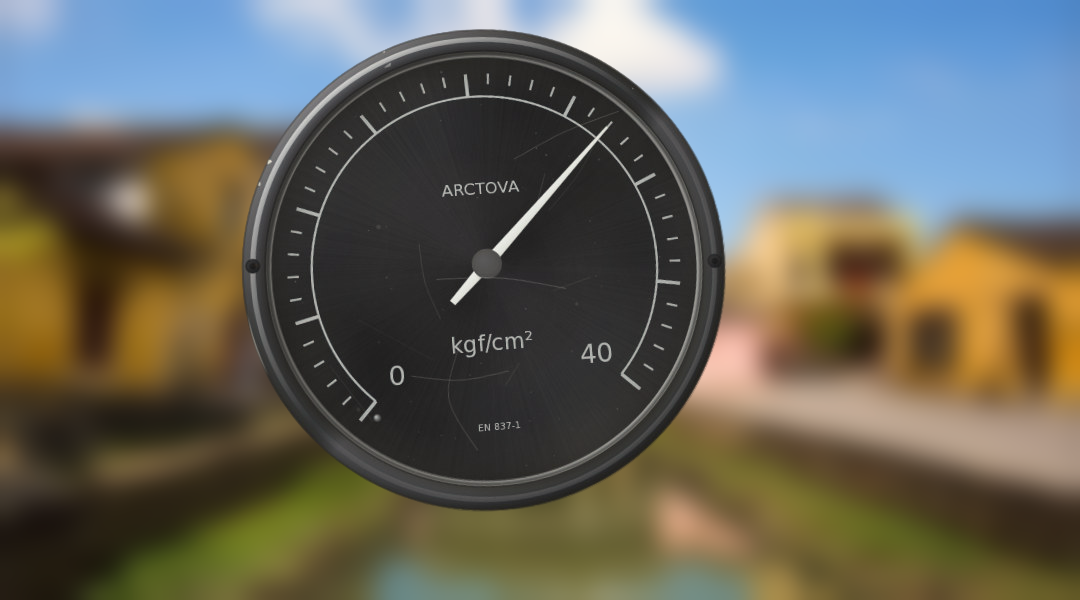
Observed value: 27 kg/cm²
